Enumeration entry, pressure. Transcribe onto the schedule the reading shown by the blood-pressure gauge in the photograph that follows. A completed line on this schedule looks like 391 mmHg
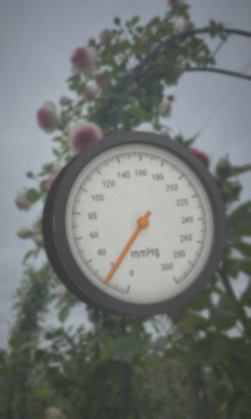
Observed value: 20 mmHg
